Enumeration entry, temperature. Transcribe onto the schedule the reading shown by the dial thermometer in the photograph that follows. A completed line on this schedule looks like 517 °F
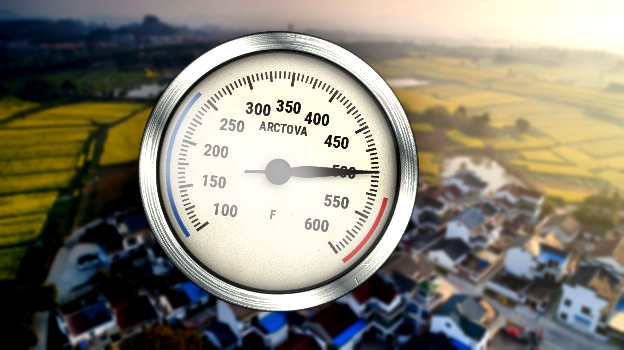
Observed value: 500 °F
